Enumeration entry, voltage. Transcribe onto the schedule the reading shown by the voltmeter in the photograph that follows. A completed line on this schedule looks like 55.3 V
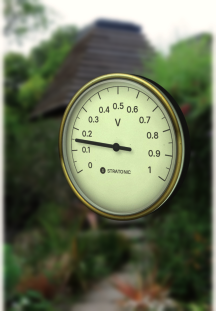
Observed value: 0.15 V
